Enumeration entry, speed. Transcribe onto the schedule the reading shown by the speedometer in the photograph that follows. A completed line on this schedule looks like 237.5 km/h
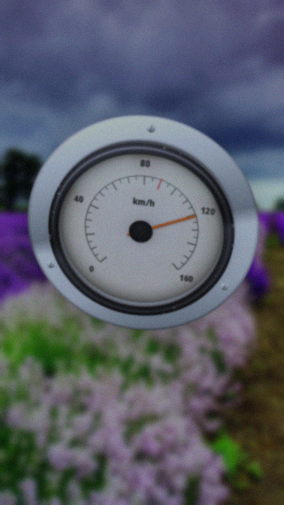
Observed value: 120 km/h
